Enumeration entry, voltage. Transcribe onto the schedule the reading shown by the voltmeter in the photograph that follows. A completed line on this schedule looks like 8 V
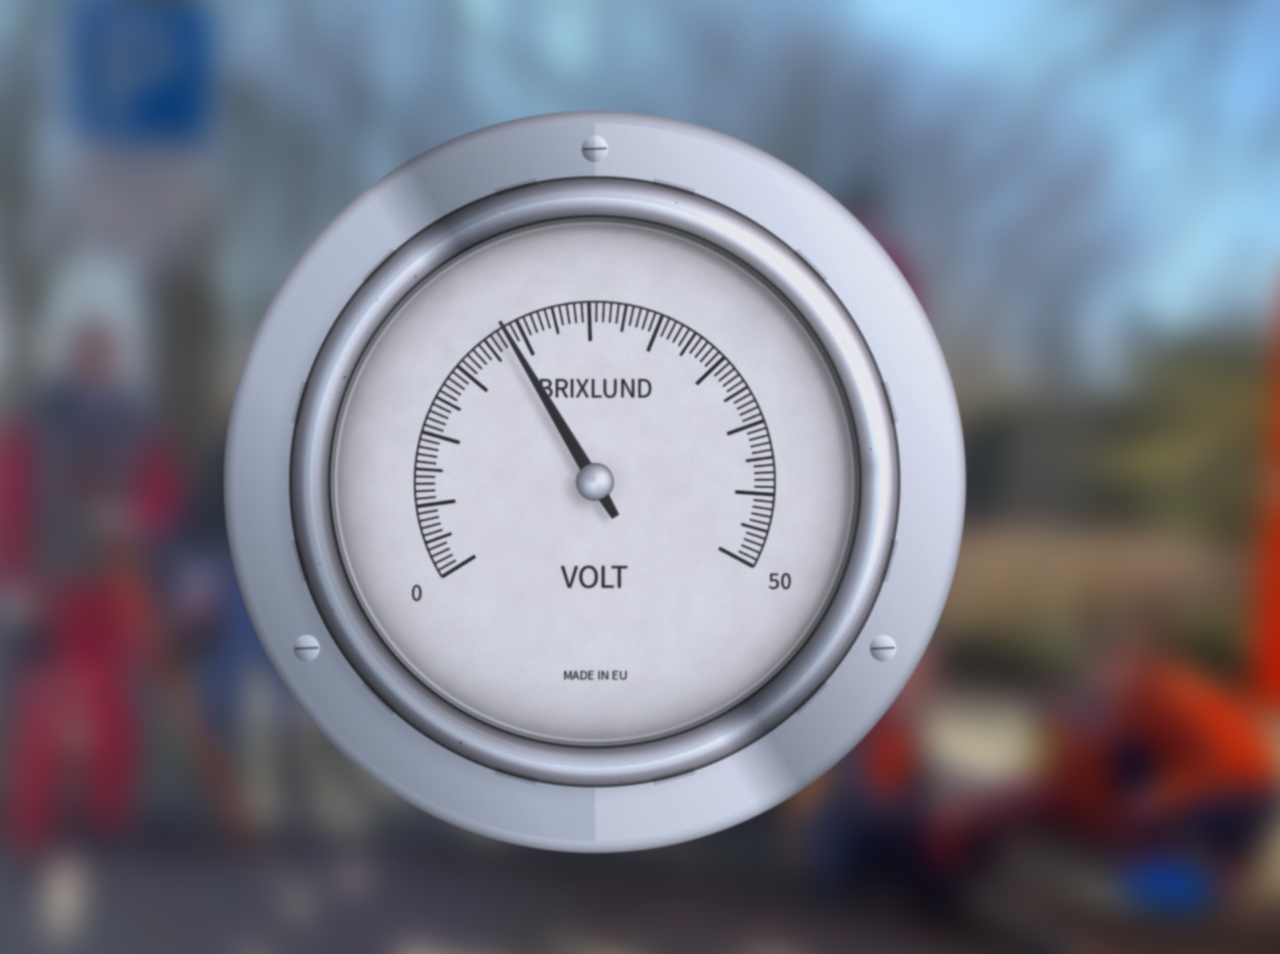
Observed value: 19 V
